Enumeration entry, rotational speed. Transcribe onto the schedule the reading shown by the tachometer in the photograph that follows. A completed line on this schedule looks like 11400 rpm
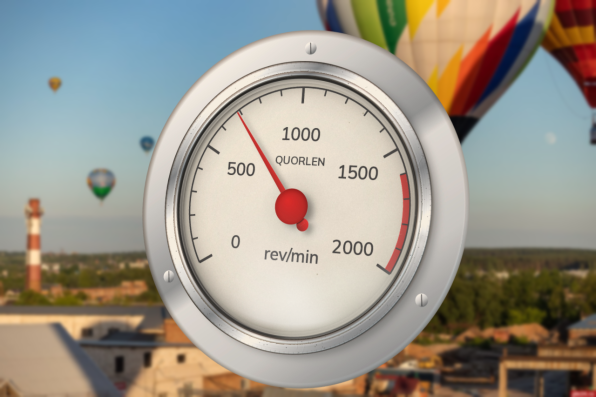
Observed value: 700 rpm
